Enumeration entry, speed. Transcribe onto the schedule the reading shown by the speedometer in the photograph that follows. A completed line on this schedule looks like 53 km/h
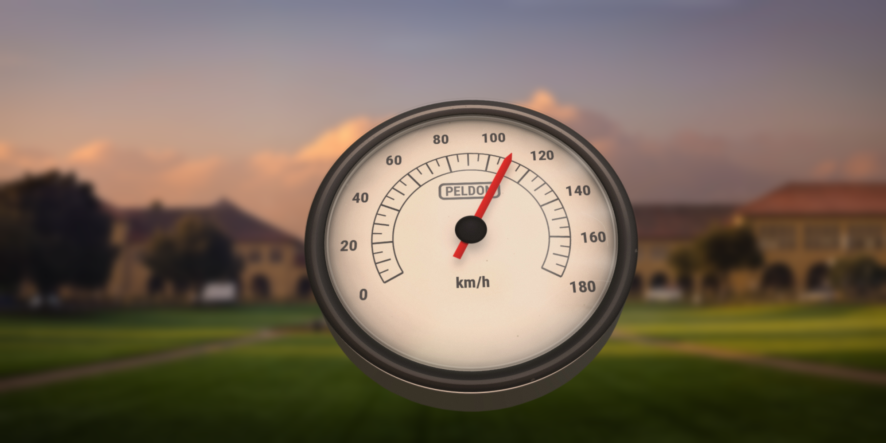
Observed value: 110 km/h
